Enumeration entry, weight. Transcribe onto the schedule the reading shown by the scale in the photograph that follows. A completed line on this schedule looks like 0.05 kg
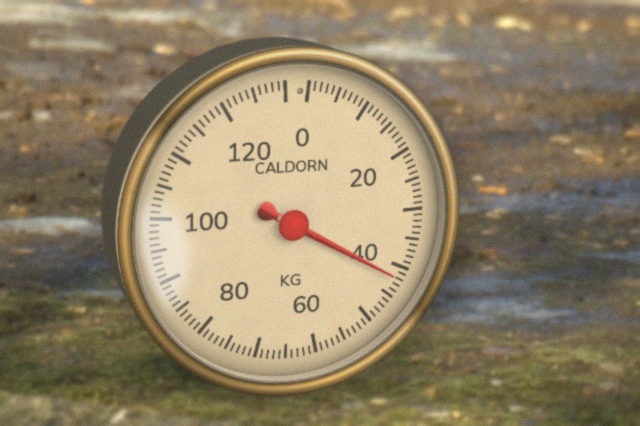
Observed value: 42 kg
